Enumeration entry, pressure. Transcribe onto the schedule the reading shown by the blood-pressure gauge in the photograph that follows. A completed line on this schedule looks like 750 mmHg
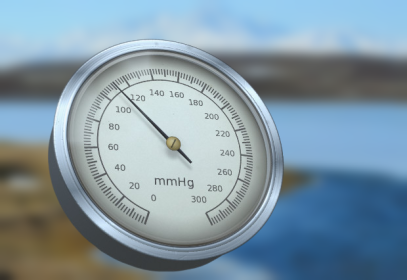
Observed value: 110 mmHg
